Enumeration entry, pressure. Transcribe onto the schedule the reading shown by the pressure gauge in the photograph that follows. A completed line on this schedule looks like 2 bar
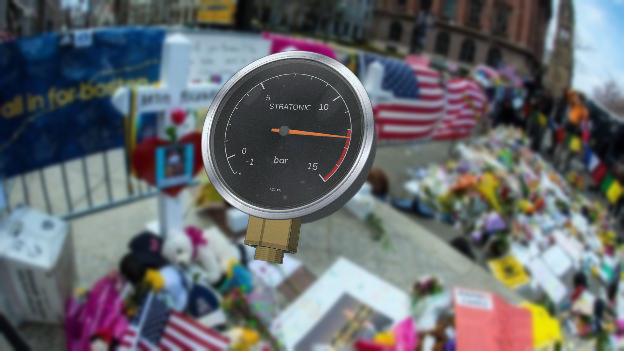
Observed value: 12.5 bar
